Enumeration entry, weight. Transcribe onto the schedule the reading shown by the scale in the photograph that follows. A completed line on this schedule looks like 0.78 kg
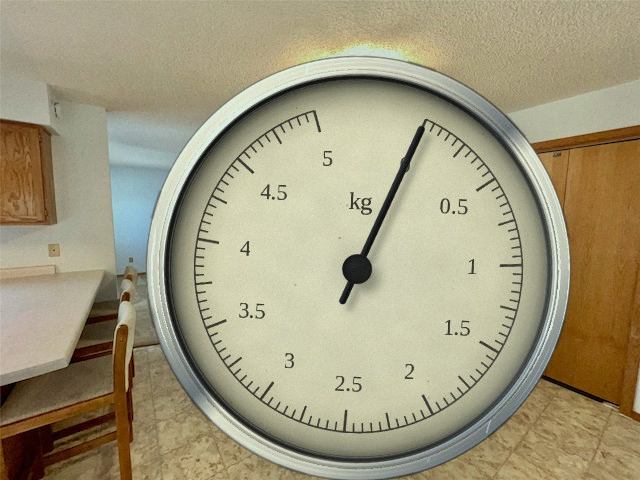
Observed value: 0 kg
